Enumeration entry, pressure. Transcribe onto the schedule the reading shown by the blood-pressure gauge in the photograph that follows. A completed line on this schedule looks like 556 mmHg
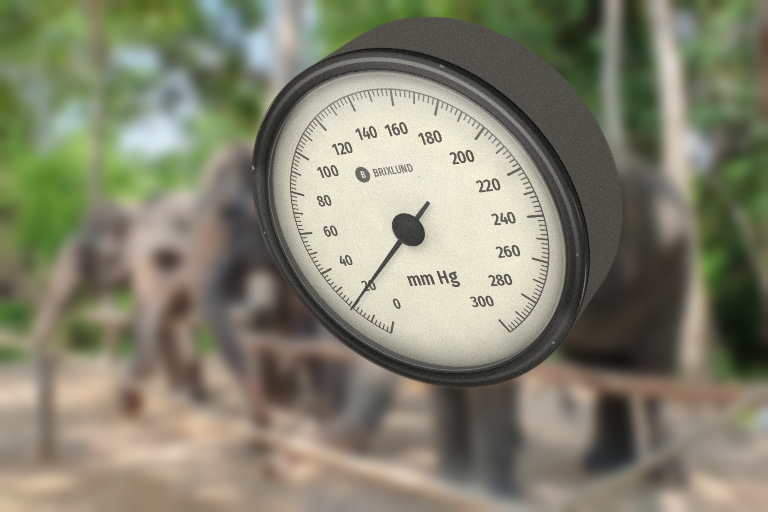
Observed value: 20 mmHg
